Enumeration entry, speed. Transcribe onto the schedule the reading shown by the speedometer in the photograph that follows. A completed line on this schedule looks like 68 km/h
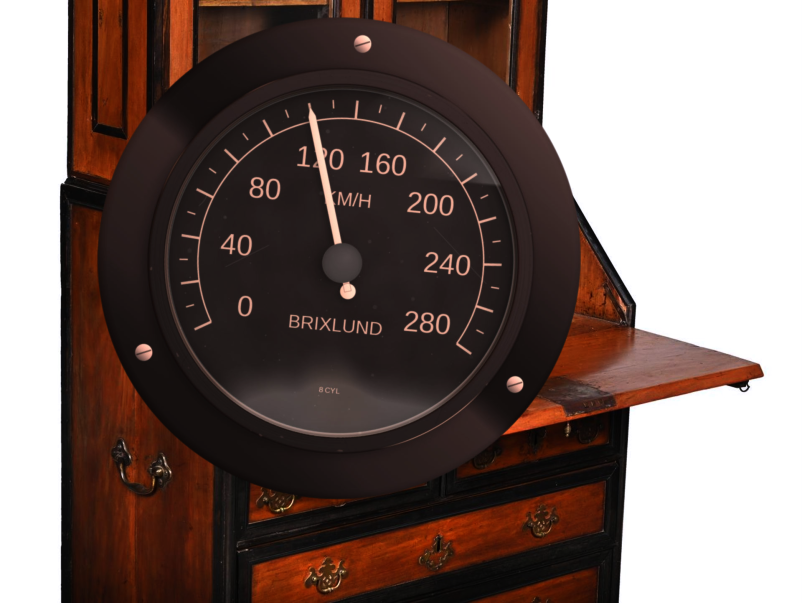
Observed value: 120 km/h
